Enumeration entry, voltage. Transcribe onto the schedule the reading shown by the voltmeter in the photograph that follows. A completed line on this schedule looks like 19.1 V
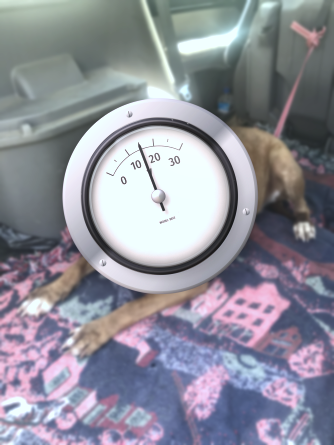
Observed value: 15 V
